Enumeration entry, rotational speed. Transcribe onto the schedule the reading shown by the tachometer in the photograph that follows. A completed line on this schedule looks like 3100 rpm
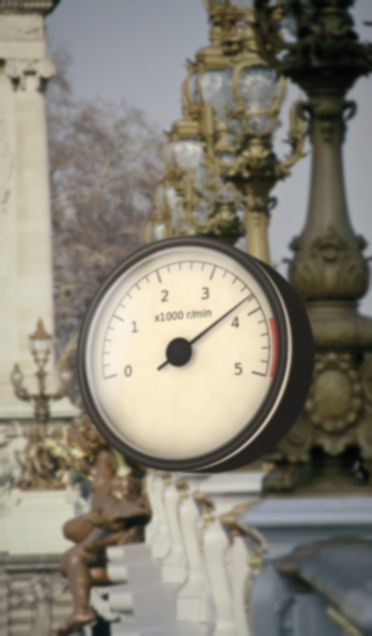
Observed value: 3800 rpm
